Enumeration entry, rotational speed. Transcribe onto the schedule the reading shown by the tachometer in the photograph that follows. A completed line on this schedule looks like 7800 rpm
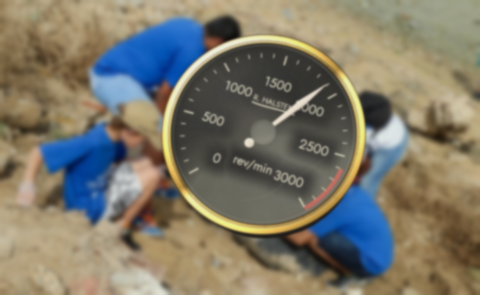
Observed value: 1900 rpm
